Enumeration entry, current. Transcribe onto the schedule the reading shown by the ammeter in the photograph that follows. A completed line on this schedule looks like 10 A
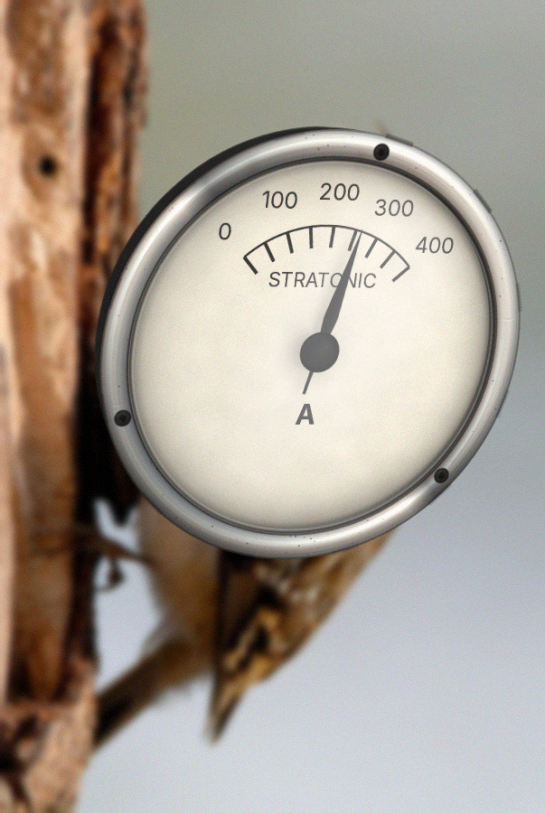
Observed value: 250 A
